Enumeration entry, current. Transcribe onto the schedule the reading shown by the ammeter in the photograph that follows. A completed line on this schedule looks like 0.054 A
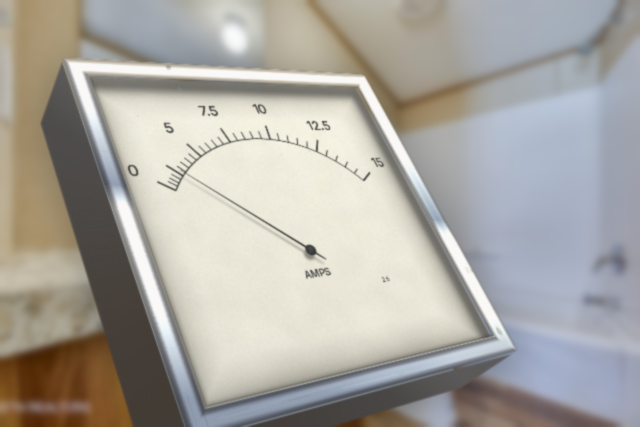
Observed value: 2.5 A
